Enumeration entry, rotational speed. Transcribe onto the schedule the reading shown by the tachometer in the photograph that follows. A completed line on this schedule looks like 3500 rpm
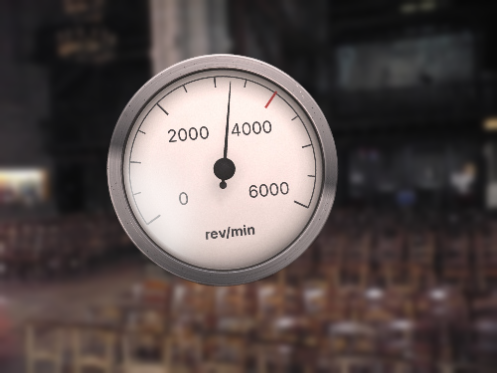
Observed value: 3250 rpm
